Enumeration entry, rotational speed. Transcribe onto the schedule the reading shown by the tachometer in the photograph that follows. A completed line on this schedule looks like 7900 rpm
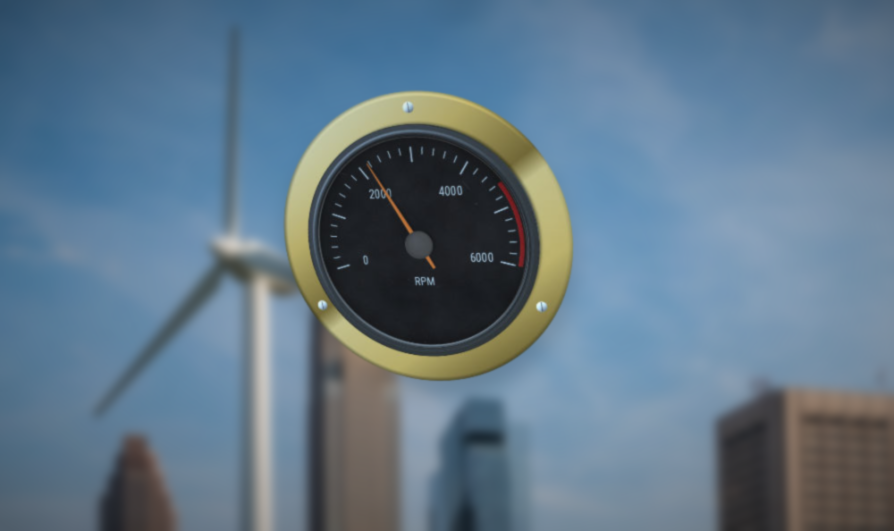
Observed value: 2200 rpm
